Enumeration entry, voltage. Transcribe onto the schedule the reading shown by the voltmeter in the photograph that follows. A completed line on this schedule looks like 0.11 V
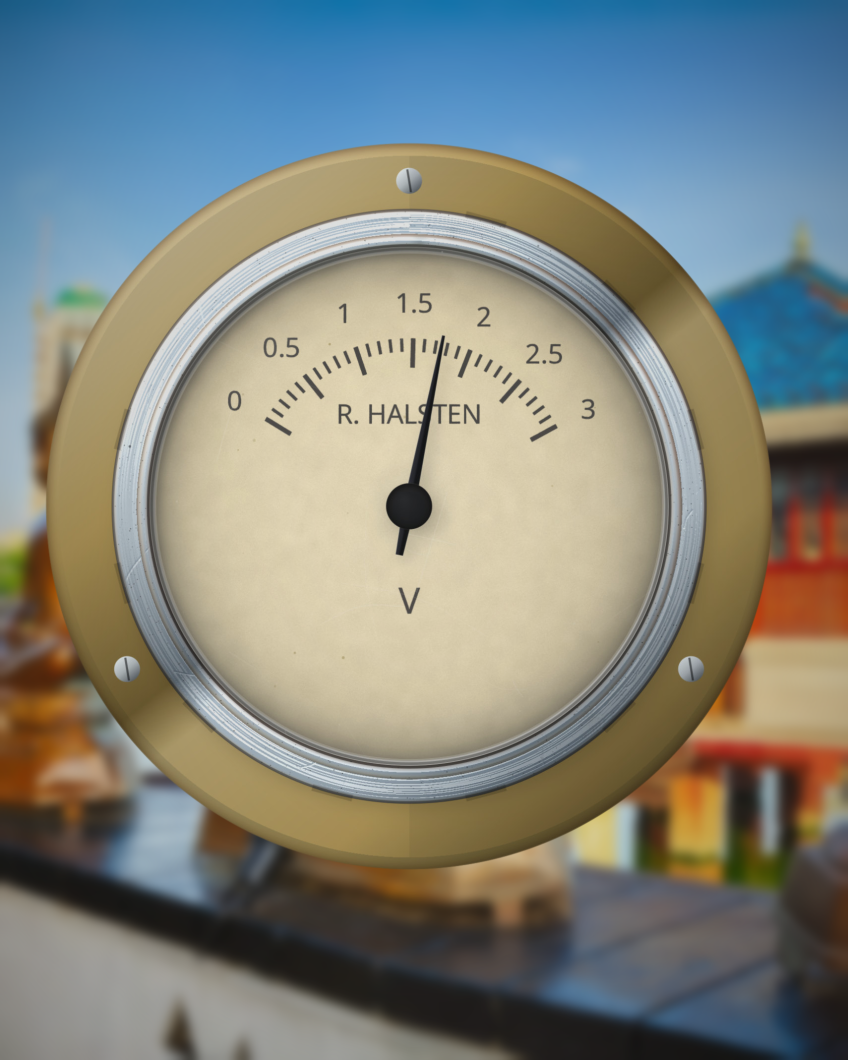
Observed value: 1.75 V
